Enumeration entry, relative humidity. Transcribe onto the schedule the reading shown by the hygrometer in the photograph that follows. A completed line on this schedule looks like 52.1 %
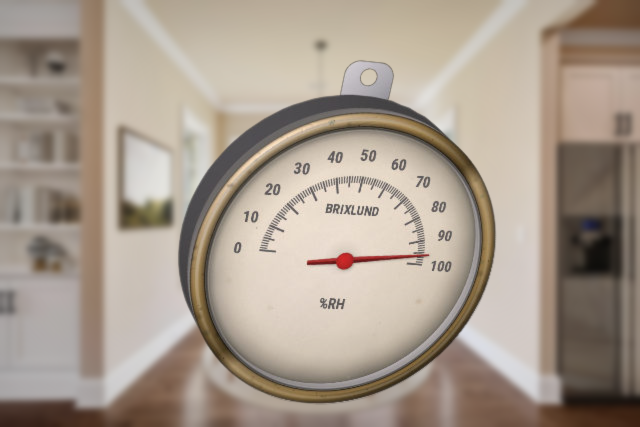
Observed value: 95 %
